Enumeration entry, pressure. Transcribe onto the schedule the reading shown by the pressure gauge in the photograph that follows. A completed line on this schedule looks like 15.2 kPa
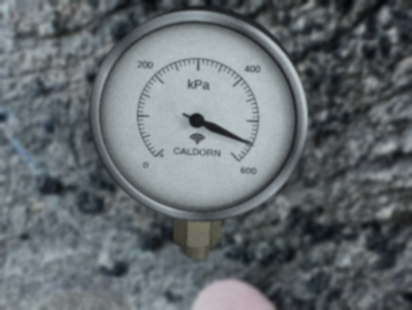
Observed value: 550 kPa
